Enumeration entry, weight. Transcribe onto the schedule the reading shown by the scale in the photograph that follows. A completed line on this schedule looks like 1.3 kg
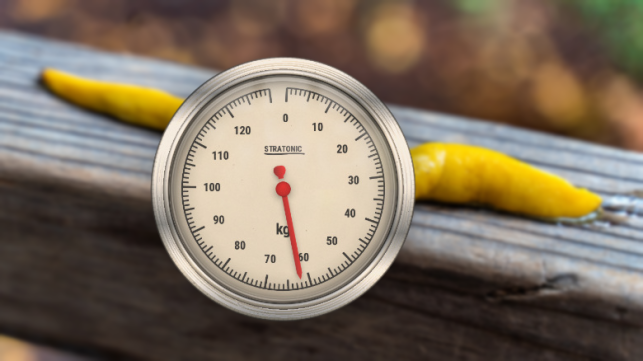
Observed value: 62 kg
